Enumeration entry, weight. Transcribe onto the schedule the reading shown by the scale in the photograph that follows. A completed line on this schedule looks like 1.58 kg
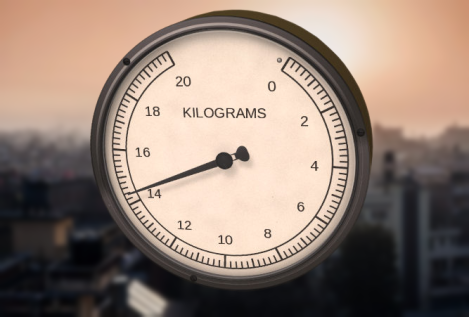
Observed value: 14.4 kg
